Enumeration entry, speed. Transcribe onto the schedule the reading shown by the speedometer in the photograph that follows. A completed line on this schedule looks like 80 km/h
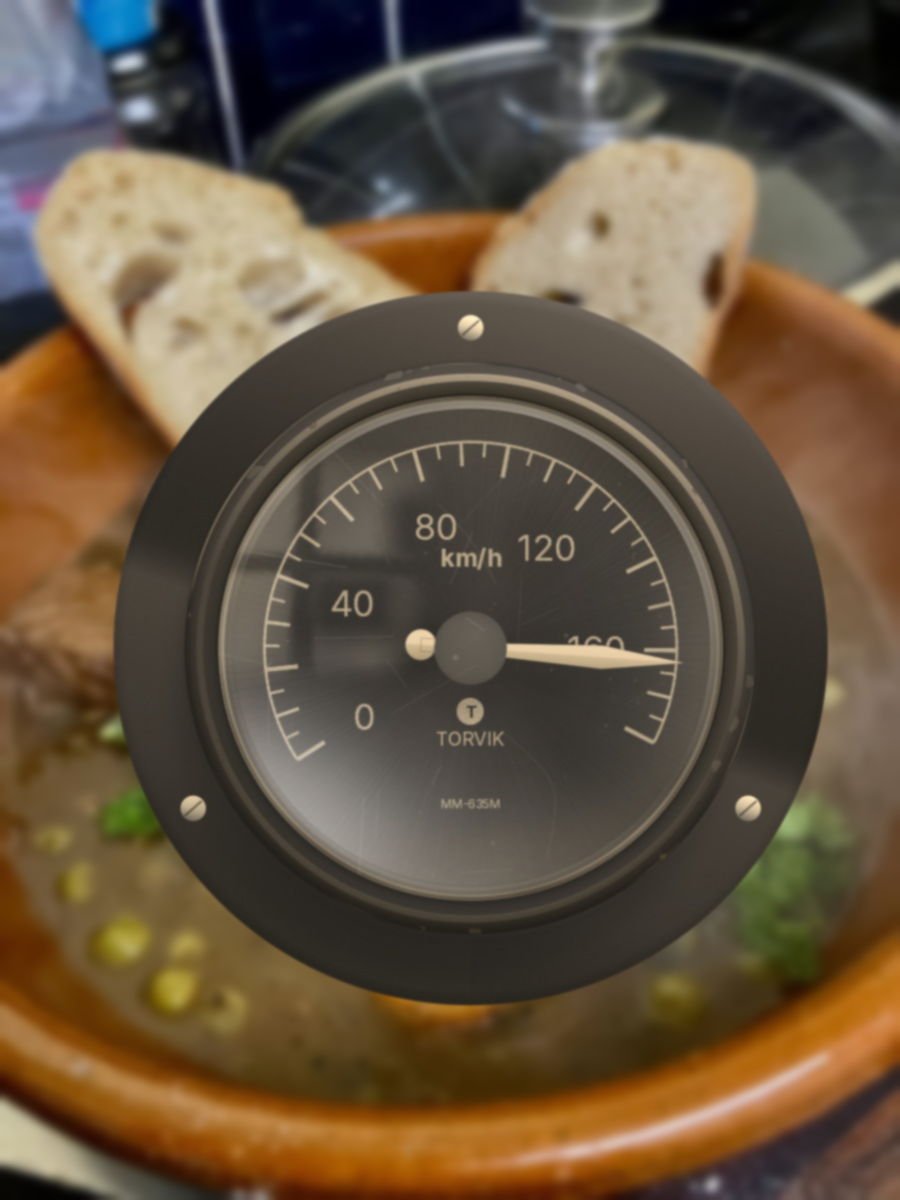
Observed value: 162.5 km/h
